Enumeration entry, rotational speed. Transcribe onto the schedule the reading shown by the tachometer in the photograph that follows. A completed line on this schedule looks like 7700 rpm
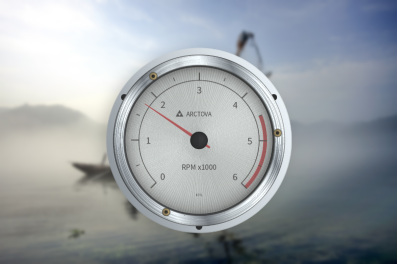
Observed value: 1750 rpm
